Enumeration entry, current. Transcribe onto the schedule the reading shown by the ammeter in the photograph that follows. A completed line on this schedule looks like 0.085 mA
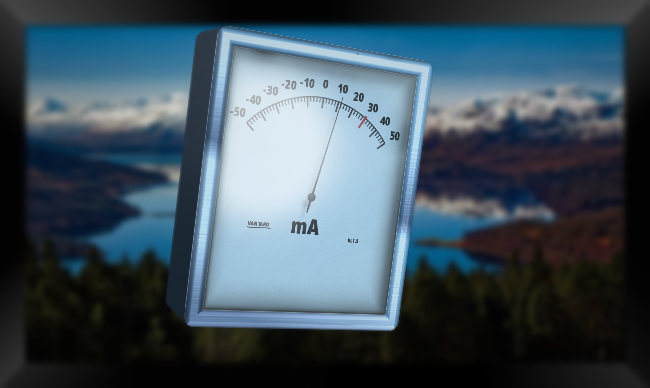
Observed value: 10 mA
